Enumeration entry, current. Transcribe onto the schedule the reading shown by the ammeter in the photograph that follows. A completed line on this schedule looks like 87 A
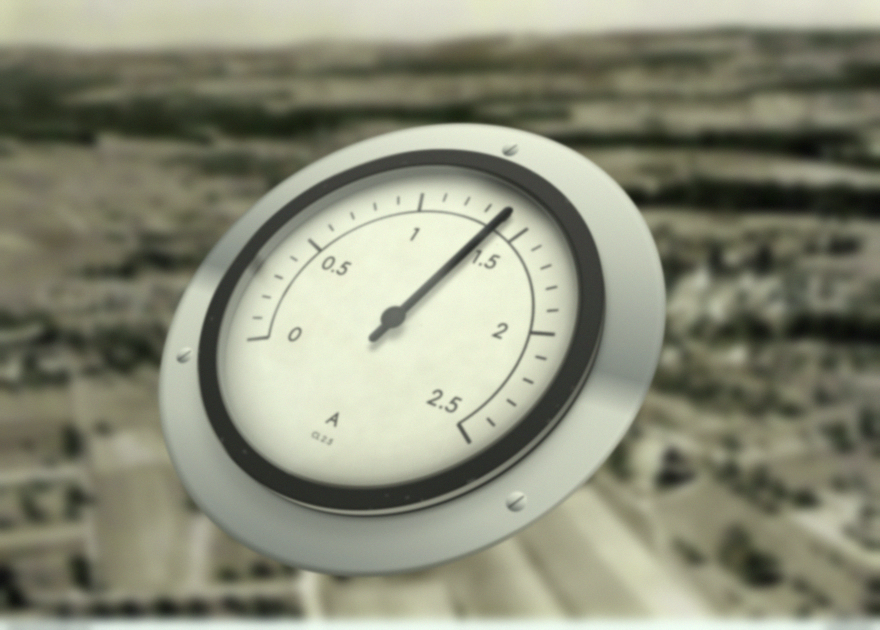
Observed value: 1.4 A
